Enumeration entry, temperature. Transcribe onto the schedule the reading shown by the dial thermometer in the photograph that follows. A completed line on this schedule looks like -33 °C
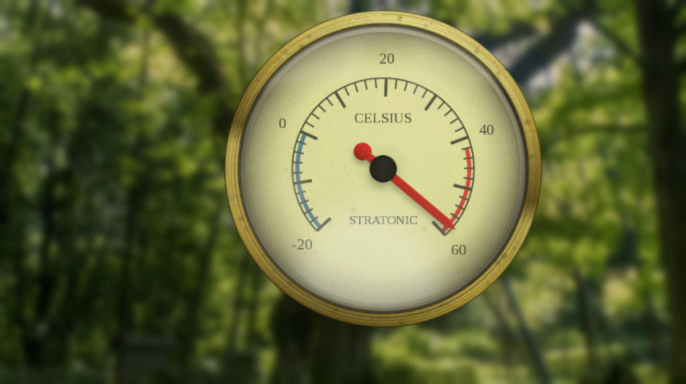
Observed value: 58 °C
